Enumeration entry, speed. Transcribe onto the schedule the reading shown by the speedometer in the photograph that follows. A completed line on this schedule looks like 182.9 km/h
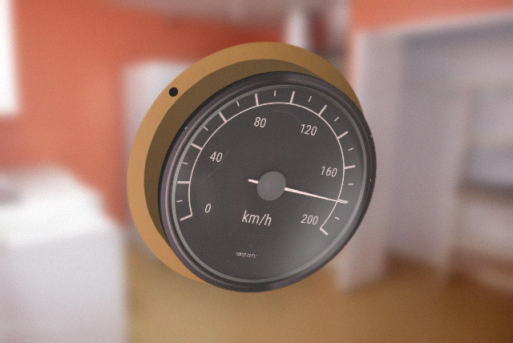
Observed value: 180 km/h
